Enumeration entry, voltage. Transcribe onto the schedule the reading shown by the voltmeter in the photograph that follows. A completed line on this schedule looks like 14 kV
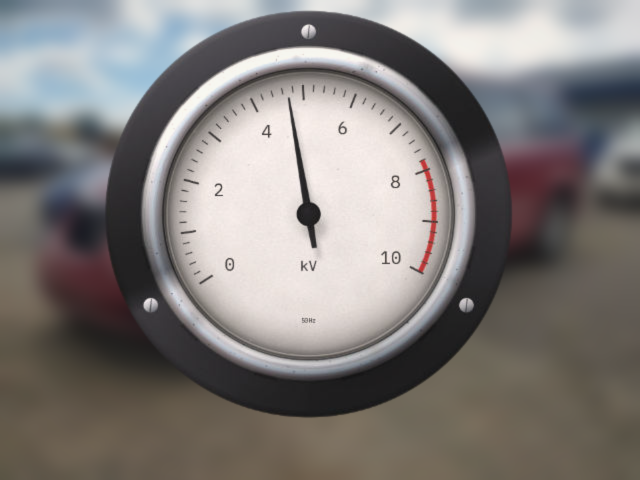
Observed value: 4.7 kV
